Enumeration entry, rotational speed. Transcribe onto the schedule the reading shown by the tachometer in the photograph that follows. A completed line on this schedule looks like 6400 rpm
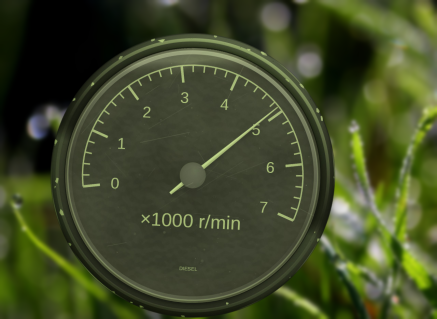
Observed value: 4900 rpm
